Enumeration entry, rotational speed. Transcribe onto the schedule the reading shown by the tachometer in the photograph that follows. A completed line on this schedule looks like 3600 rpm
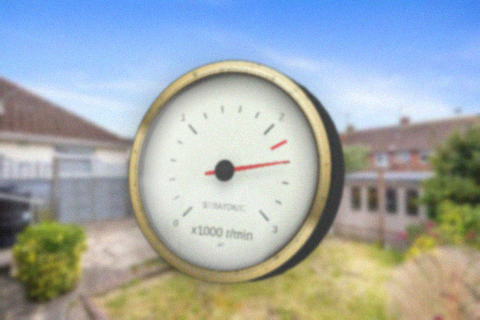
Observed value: 2400 rpm
